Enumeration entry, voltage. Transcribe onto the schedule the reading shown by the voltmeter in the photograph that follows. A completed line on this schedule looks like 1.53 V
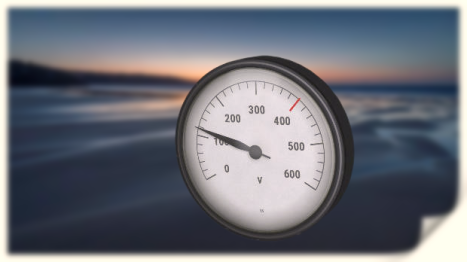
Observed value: 120 V
